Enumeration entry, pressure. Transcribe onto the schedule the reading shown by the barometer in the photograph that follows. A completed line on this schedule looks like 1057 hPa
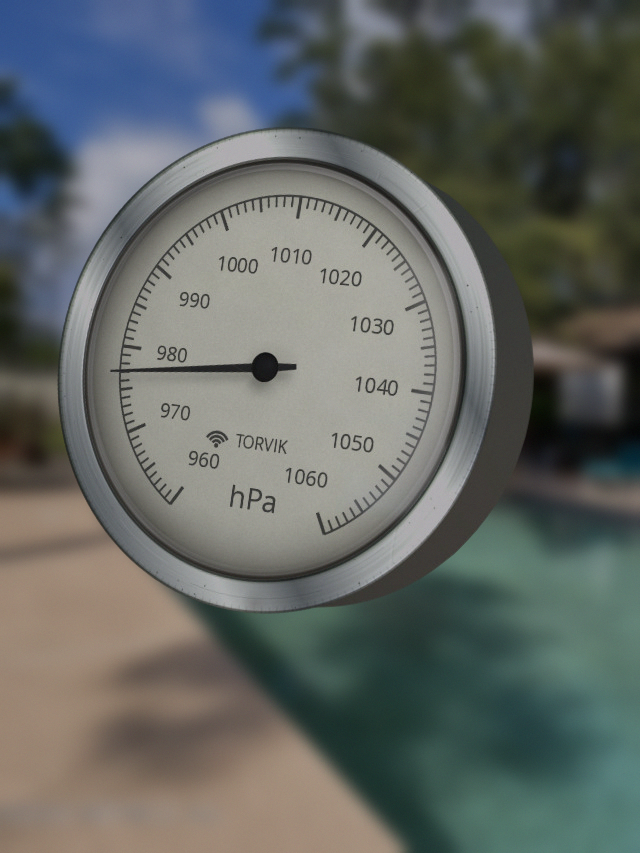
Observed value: 977 hPa
